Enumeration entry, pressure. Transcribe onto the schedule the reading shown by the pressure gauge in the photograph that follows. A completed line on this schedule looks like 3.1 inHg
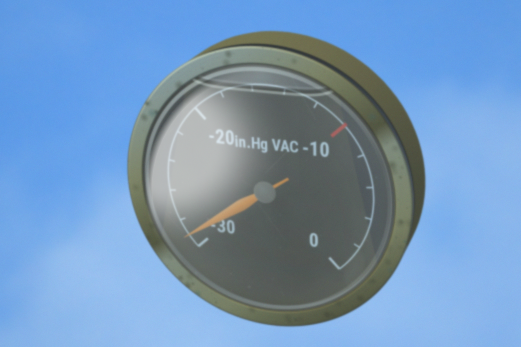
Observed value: -29 inHg
